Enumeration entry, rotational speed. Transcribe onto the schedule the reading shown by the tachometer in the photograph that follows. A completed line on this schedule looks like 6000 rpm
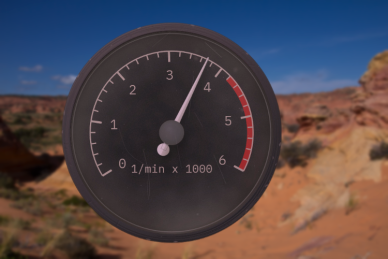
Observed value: 3700 rpm
